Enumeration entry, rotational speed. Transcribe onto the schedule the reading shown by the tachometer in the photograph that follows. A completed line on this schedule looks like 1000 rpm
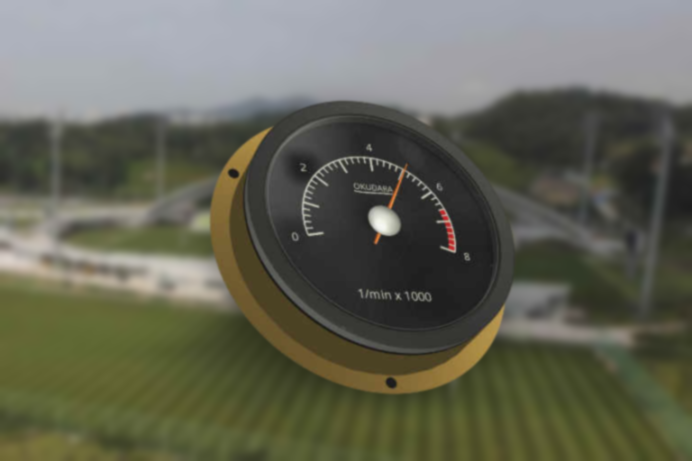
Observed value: 5000 rpm
